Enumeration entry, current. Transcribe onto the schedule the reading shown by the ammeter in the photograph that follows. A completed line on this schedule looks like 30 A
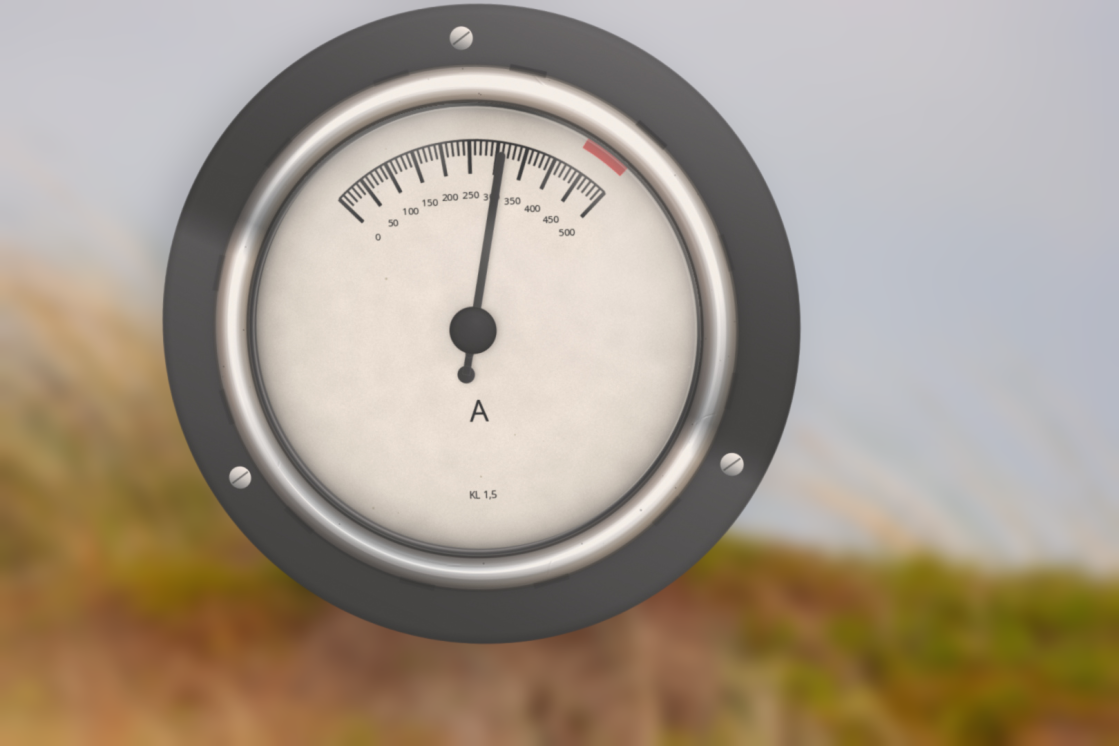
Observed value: 310 A
